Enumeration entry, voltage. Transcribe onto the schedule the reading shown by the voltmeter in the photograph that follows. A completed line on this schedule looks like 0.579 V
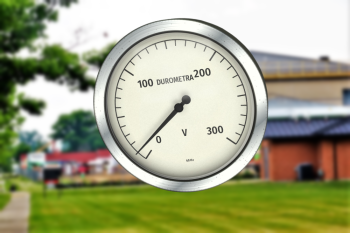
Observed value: 10 V
